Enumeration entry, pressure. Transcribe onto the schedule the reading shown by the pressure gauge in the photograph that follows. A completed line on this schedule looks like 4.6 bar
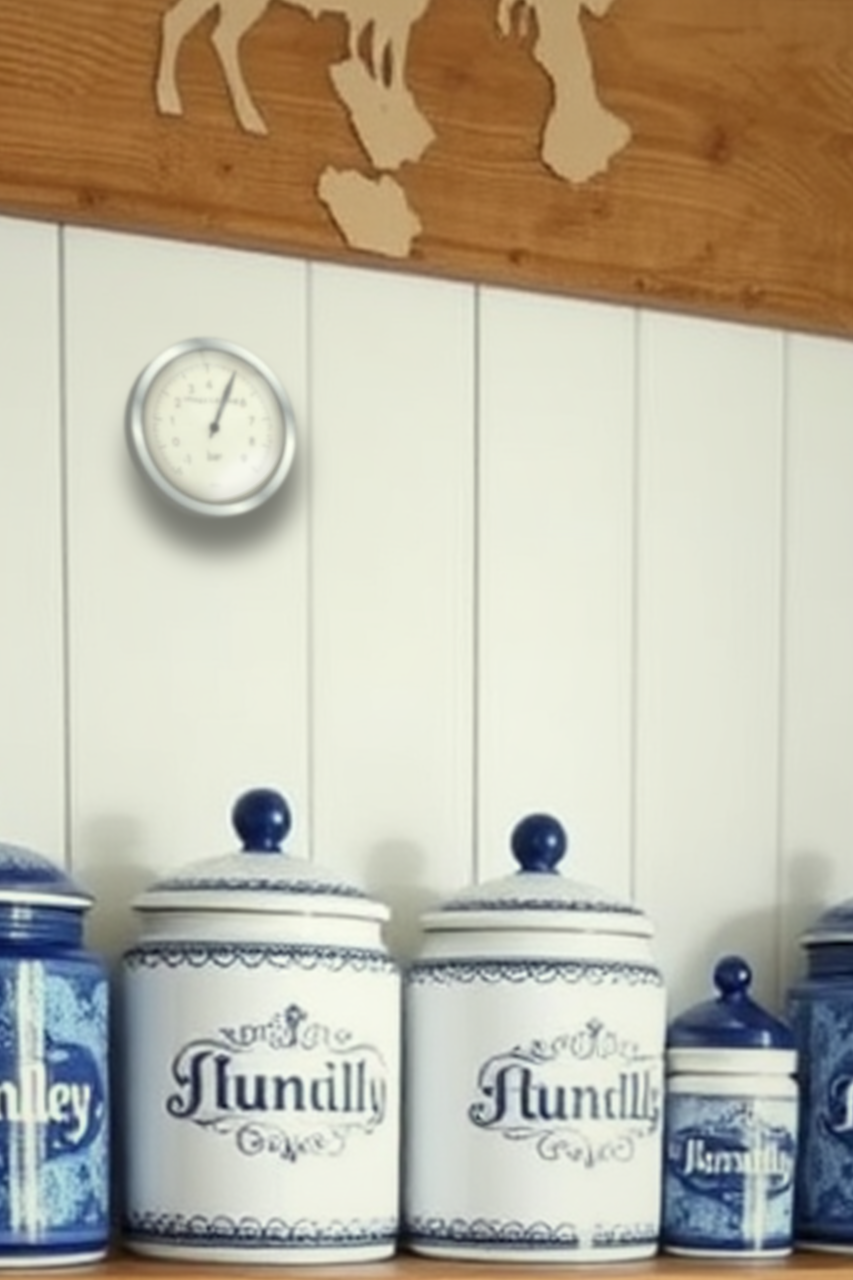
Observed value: 5 bar
